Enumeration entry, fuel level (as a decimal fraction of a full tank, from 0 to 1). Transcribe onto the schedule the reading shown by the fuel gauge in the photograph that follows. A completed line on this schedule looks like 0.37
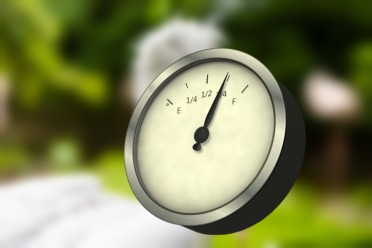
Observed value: 0.75
